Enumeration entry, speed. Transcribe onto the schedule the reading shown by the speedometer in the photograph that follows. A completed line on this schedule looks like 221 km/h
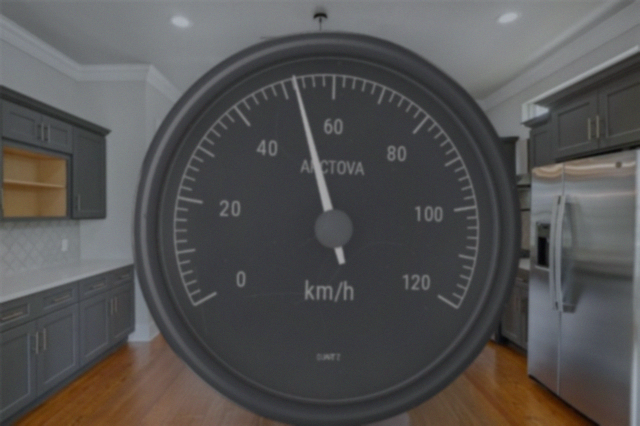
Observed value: 52 km/h
